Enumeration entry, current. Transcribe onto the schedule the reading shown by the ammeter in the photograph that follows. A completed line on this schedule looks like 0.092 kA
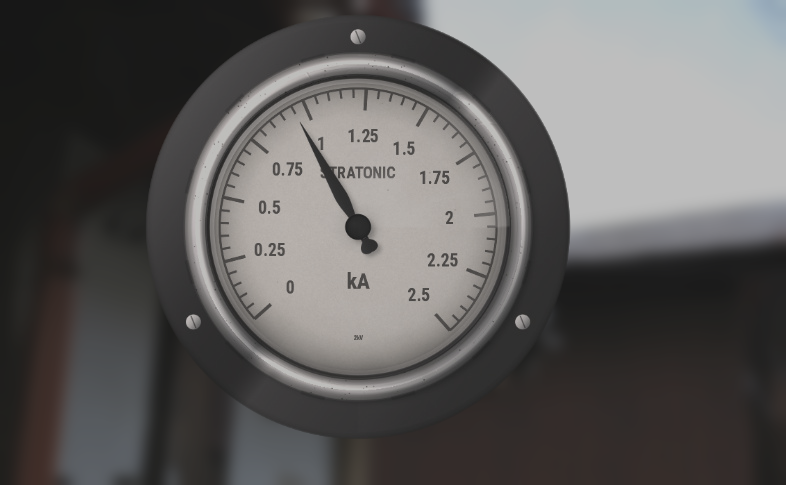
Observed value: 0.95 kA
